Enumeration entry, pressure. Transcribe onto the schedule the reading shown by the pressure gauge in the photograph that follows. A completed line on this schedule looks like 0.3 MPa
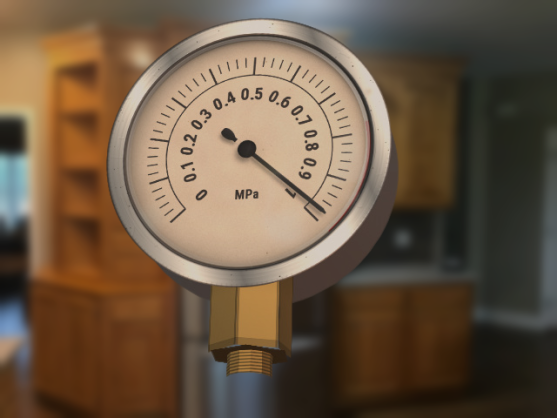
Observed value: 0.98 MPa
